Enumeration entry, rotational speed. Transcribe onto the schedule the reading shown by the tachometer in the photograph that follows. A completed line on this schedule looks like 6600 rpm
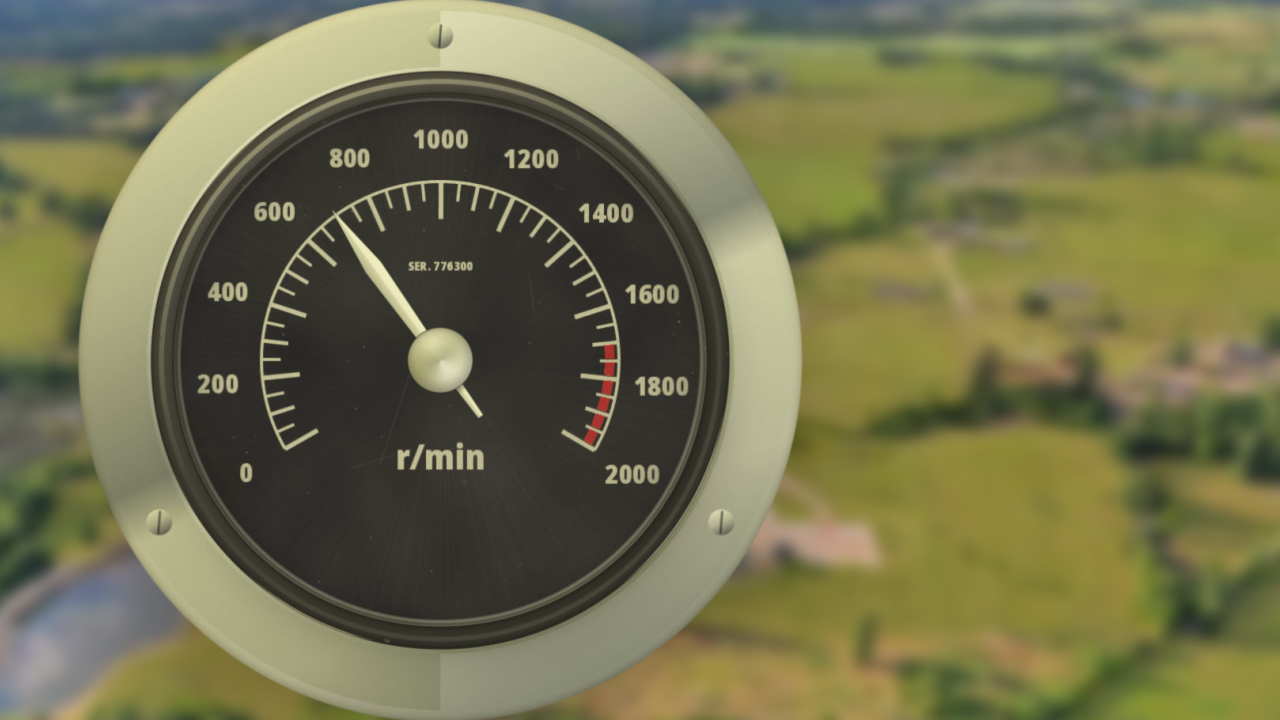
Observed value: 700 rpm
